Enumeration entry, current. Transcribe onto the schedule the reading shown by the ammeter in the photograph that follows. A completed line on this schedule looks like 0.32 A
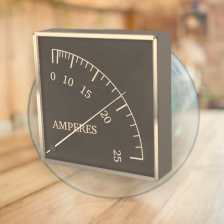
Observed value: 19 A
